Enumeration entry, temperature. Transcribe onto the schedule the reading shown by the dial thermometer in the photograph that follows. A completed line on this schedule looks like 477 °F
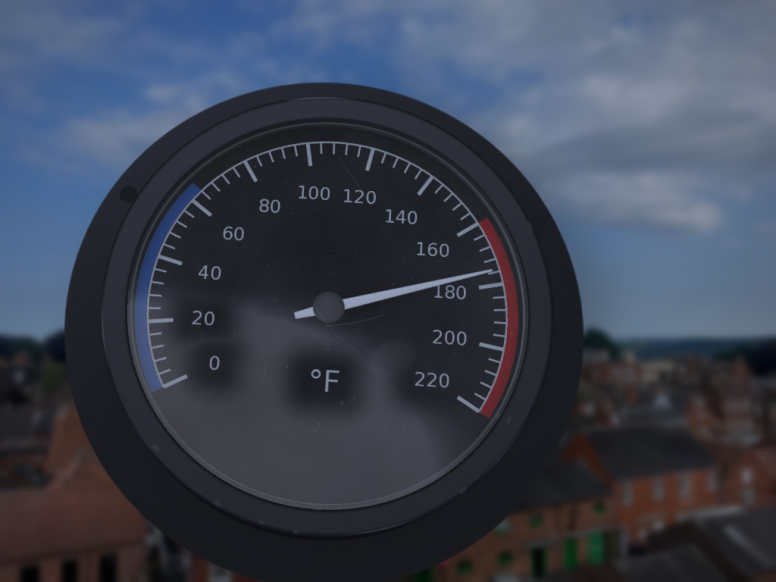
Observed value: 176 °F
